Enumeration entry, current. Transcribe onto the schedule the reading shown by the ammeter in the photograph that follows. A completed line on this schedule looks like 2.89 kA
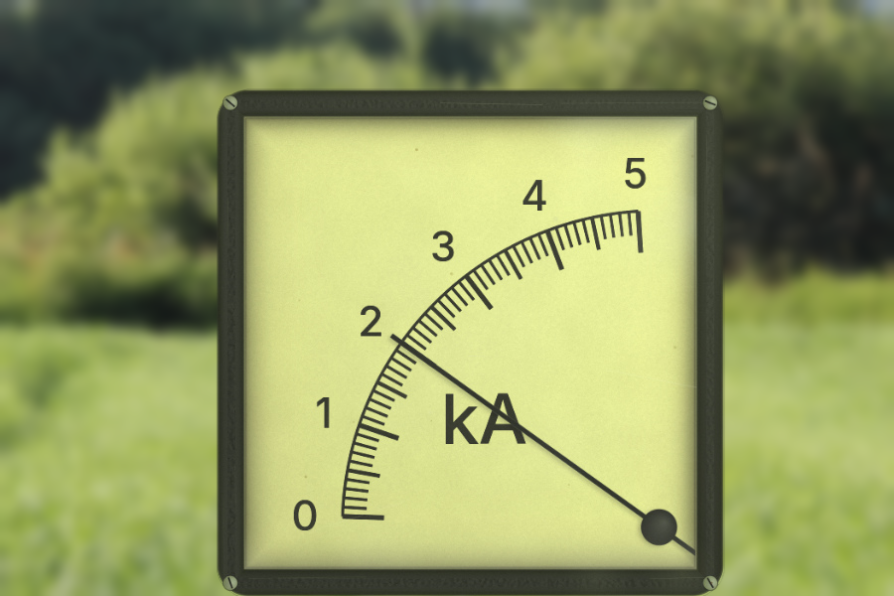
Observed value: 2 kA
